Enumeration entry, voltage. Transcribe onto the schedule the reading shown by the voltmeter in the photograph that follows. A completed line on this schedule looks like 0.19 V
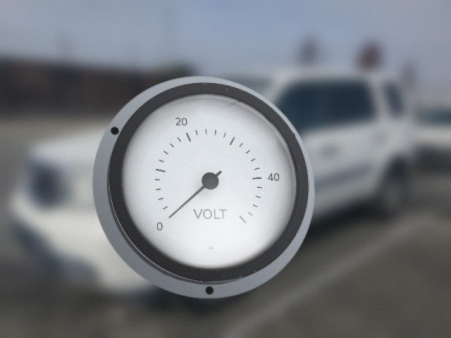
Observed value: 0 V
